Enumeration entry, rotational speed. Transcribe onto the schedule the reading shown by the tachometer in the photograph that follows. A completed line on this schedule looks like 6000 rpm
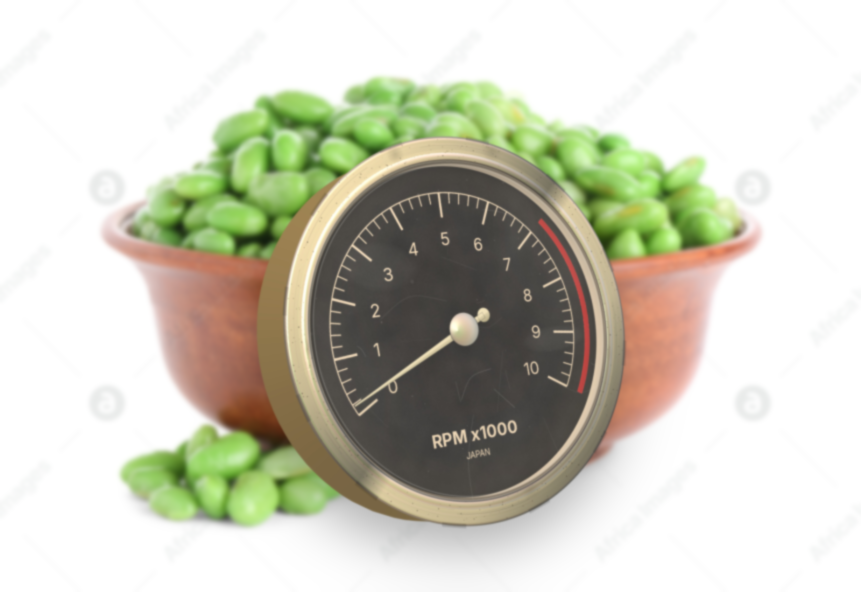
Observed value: 200 rpm
